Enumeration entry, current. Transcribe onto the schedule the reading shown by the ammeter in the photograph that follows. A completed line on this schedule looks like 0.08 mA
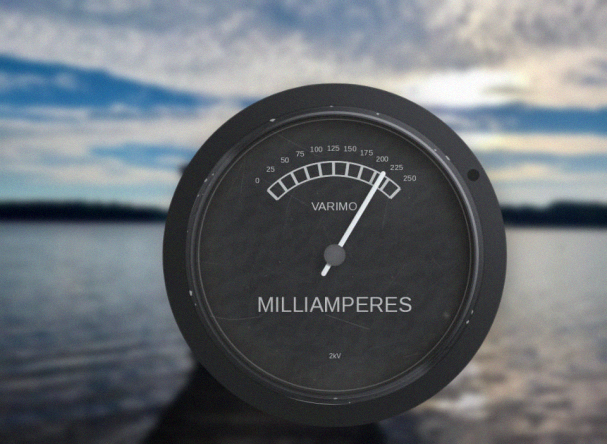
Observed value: 212.5 mA
